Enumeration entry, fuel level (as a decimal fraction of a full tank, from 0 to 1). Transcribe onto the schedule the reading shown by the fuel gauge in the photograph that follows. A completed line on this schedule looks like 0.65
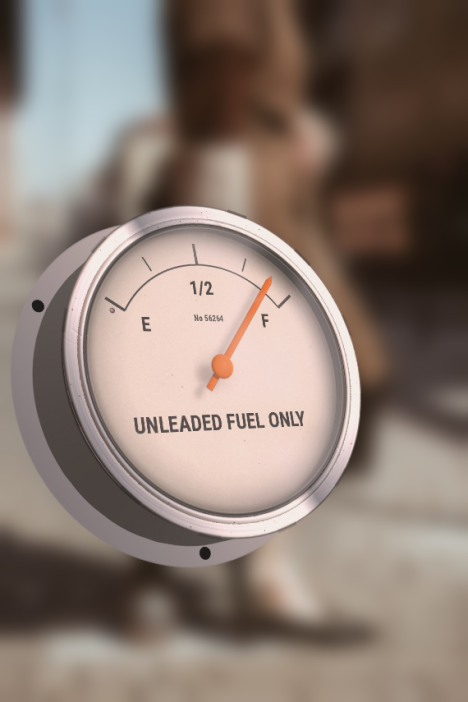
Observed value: 0.875
